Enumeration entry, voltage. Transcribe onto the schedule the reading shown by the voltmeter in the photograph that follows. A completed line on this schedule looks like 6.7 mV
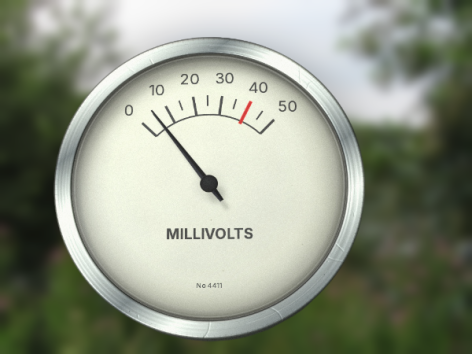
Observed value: 5 mV
